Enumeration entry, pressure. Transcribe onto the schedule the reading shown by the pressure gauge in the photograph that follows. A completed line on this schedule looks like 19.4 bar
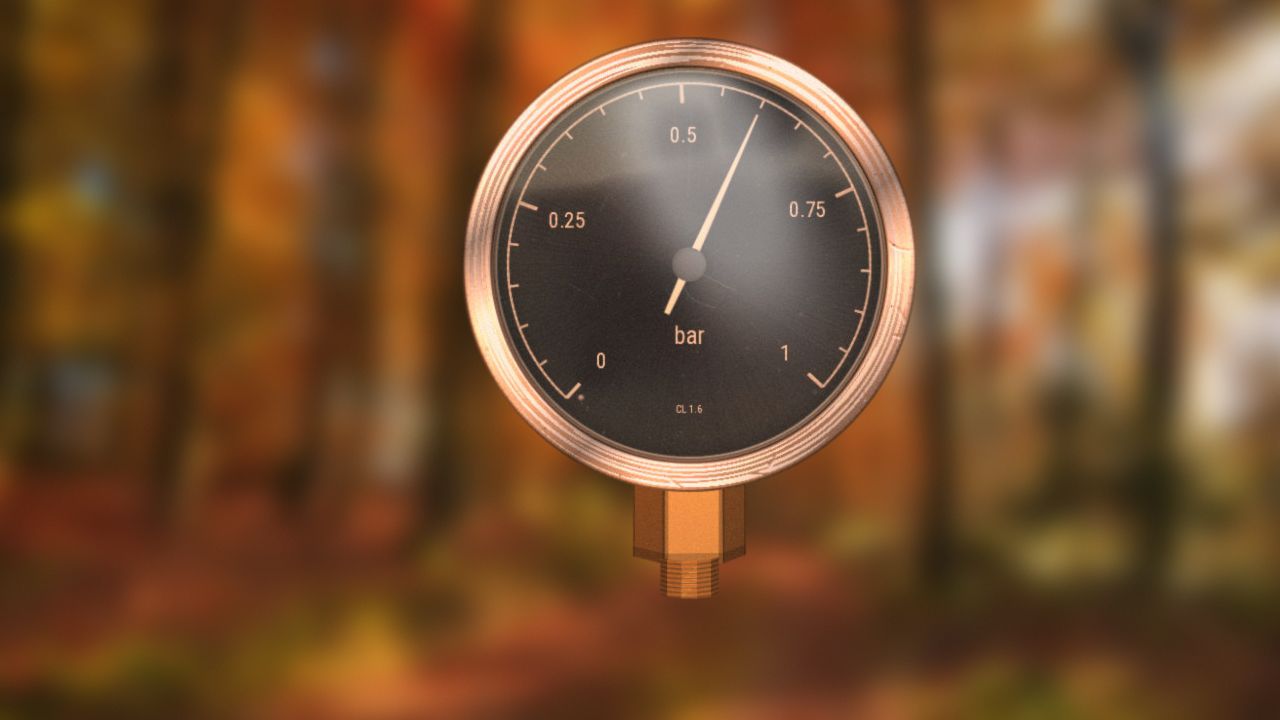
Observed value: 0.6 bar
